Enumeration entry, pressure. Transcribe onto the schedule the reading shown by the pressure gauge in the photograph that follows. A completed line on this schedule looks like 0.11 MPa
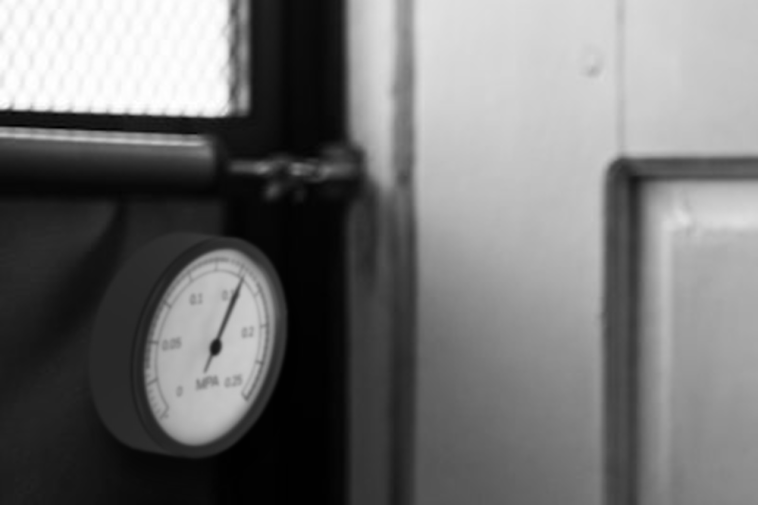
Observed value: 0.15 MPa
